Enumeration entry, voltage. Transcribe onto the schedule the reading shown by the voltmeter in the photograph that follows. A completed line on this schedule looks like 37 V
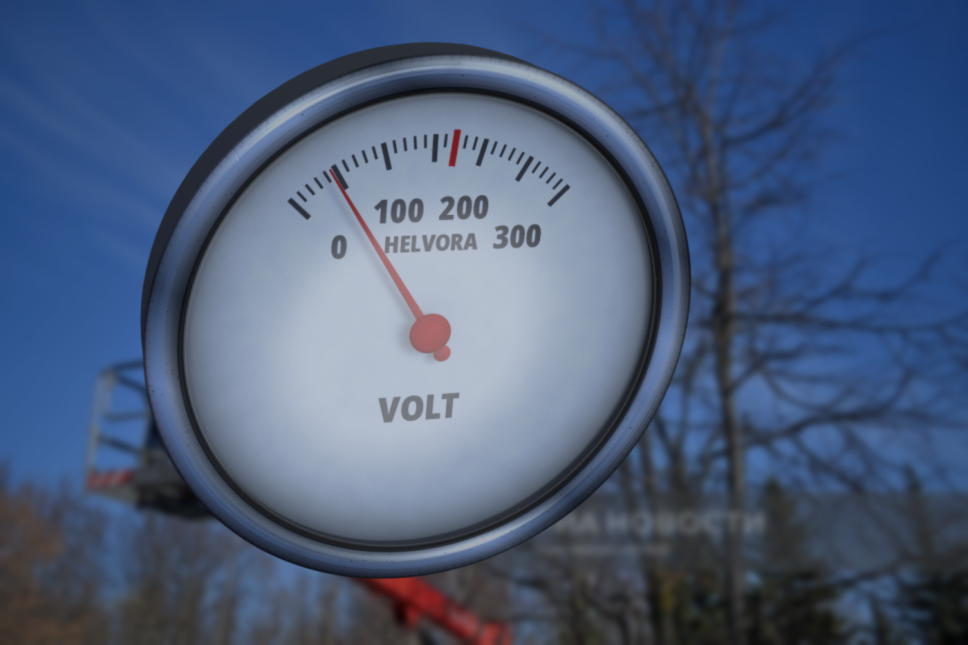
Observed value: 45 V
